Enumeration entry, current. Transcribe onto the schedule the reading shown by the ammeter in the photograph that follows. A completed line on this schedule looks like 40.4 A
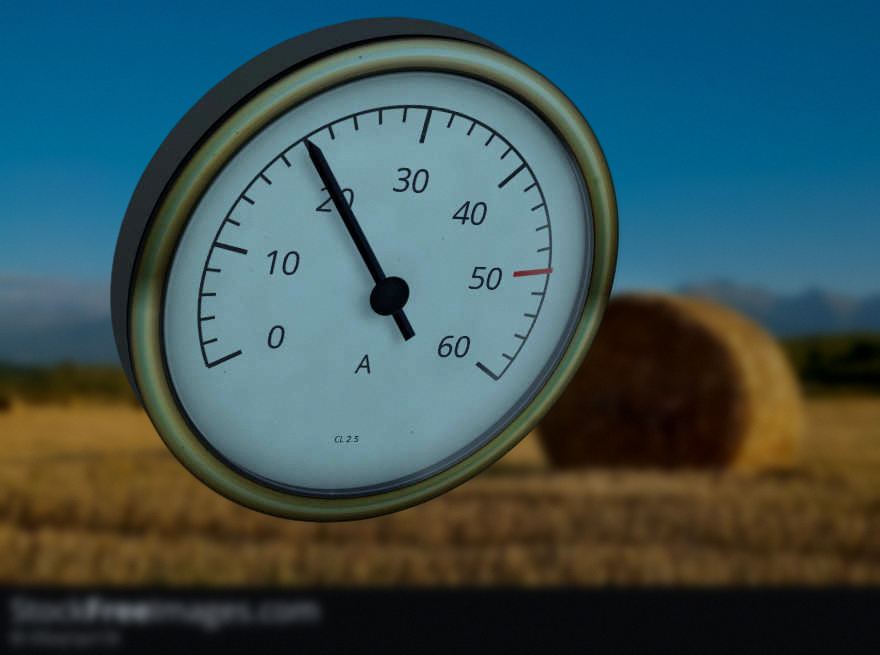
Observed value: 20 A
